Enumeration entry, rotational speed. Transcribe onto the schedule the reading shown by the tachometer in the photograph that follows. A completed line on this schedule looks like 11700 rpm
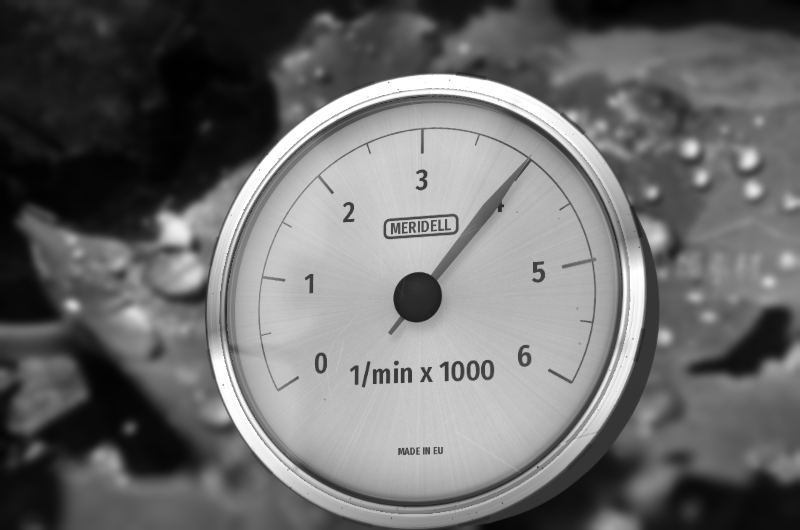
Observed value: 4000 rpm
